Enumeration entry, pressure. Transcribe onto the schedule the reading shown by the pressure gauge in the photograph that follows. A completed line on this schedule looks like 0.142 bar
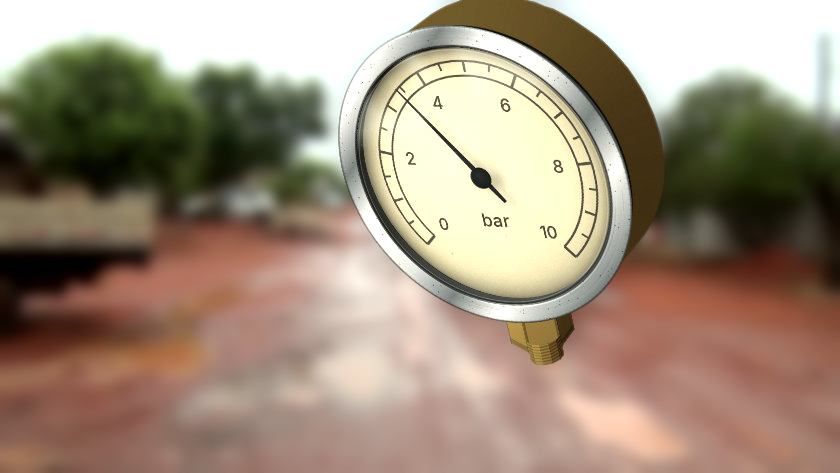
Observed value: 3.5 bar
